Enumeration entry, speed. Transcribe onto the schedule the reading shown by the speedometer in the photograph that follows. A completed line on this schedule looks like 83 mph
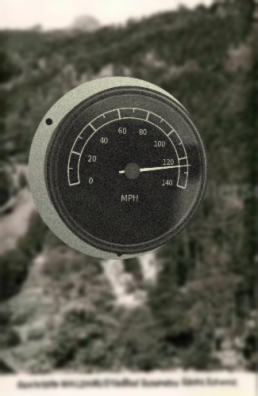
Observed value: 125 mph
